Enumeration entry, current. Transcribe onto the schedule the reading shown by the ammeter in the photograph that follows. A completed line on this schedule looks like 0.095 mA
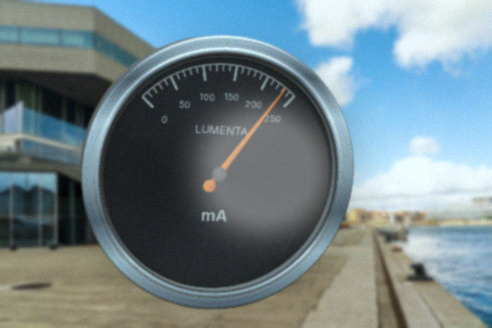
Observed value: 230 mA
